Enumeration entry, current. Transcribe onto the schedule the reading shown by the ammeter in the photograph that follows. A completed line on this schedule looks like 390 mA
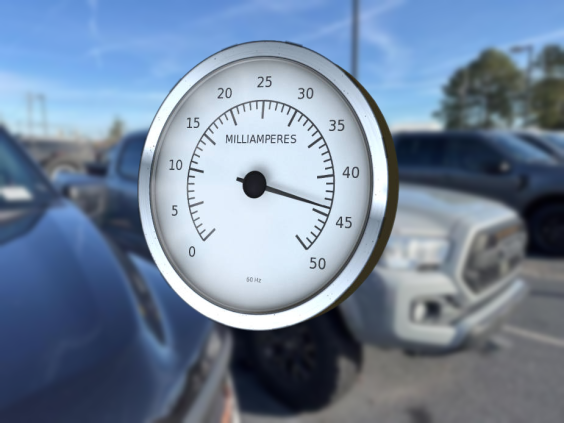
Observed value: 44 mA
